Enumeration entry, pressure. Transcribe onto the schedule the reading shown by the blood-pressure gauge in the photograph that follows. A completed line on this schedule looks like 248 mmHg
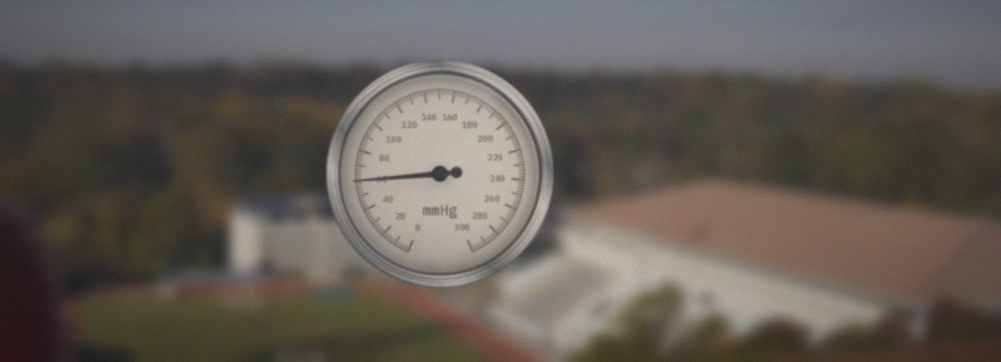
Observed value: 60 mmHg
